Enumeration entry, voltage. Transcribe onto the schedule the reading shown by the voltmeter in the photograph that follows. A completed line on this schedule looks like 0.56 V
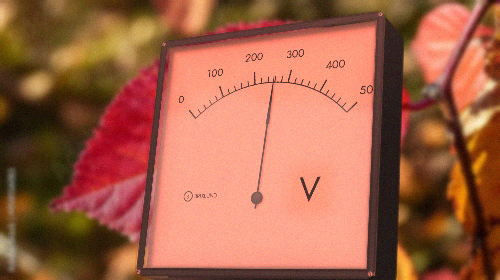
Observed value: 260 V
